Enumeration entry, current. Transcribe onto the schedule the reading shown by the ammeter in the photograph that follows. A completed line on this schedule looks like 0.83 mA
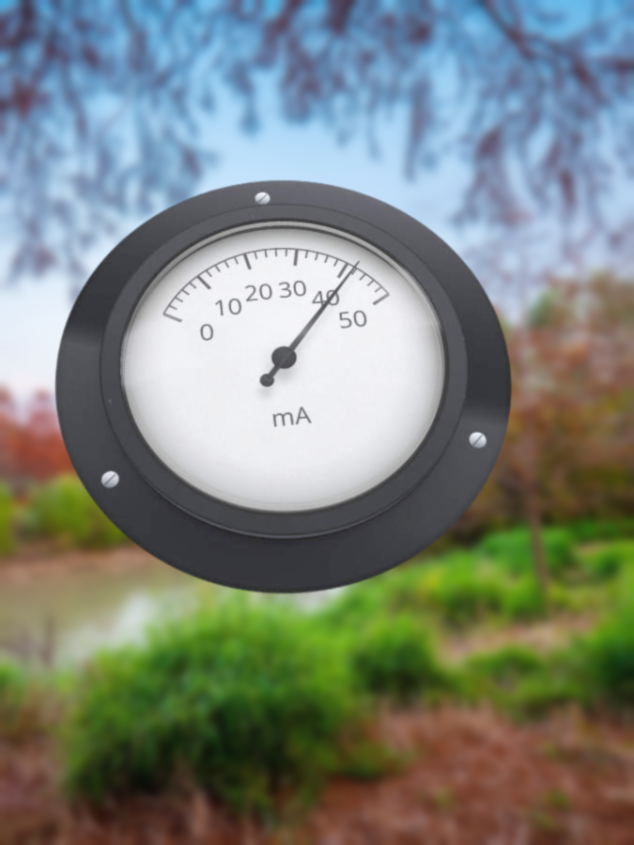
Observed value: 42 mA
